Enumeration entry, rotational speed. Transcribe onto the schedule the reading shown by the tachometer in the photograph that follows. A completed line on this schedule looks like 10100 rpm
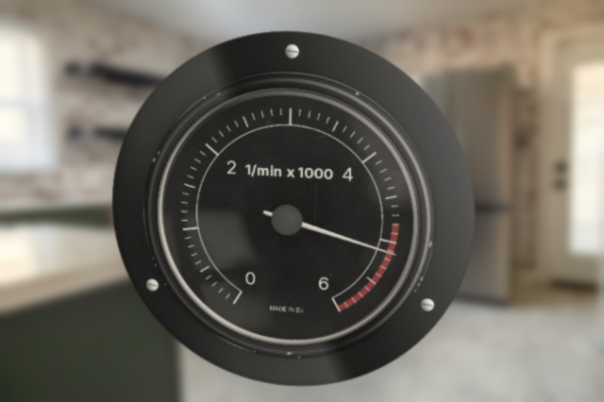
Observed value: 5100 rpm
